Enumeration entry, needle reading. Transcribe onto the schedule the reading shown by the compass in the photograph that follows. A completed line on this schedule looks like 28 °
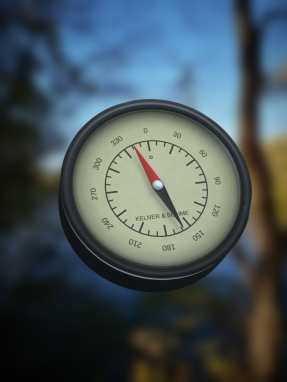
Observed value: 340 °
